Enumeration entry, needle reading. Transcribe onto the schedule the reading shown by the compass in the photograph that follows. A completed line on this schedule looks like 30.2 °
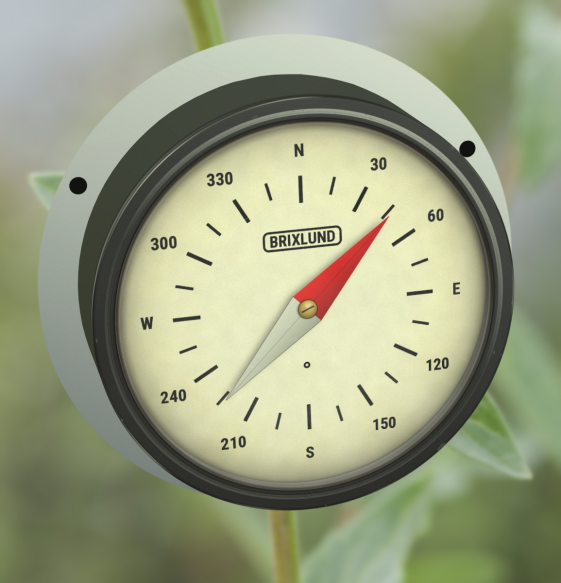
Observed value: 45 °
